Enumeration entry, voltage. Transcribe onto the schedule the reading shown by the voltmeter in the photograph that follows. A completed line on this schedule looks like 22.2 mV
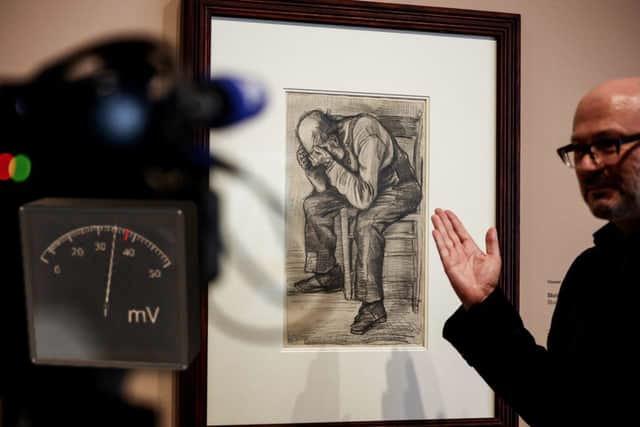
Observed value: 35 mV
